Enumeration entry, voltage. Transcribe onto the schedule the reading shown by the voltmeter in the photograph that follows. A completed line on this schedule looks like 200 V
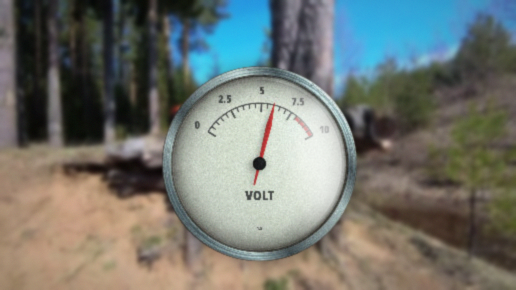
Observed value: 6 V
